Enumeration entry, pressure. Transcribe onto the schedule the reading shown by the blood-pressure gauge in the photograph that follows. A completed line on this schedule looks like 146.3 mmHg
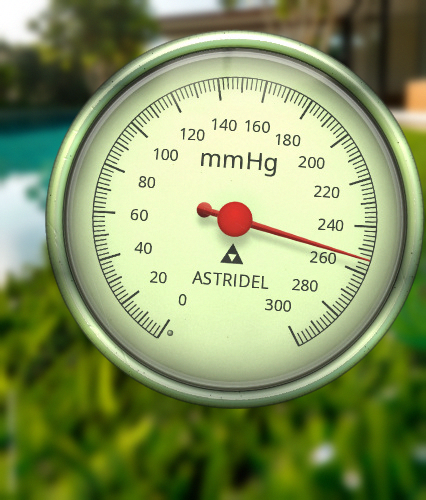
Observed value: 254 mmHg
